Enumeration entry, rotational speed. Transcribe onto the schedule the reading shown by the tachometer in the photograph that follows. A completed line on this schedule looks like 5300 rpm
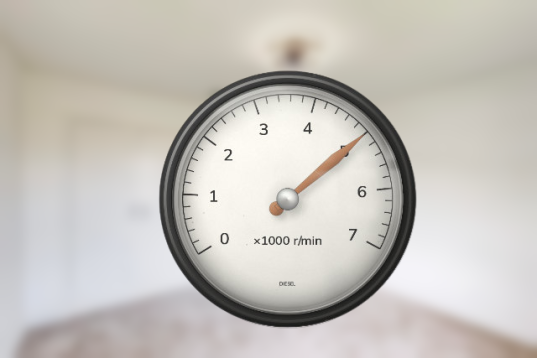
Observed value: 5000 rpm
